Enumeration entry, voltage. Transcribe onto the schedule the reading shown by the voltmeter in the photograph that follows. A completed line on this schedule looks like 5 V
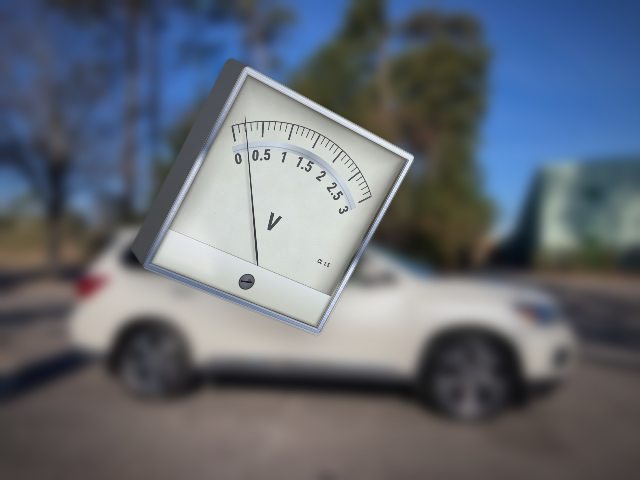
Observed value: 0.2 V
